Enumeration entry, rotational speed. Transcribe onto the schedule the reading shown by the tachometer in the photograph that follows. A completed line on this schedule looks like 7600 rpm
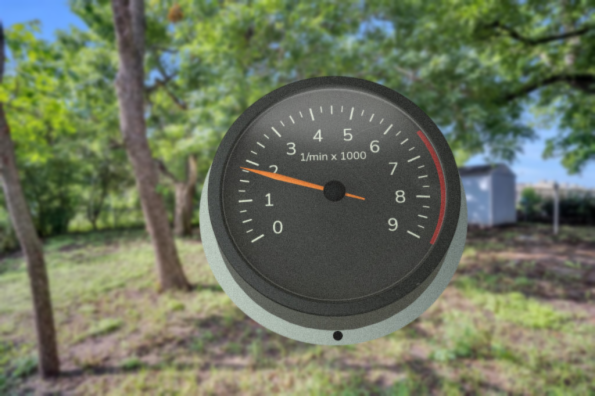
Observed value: 1750 rpm
